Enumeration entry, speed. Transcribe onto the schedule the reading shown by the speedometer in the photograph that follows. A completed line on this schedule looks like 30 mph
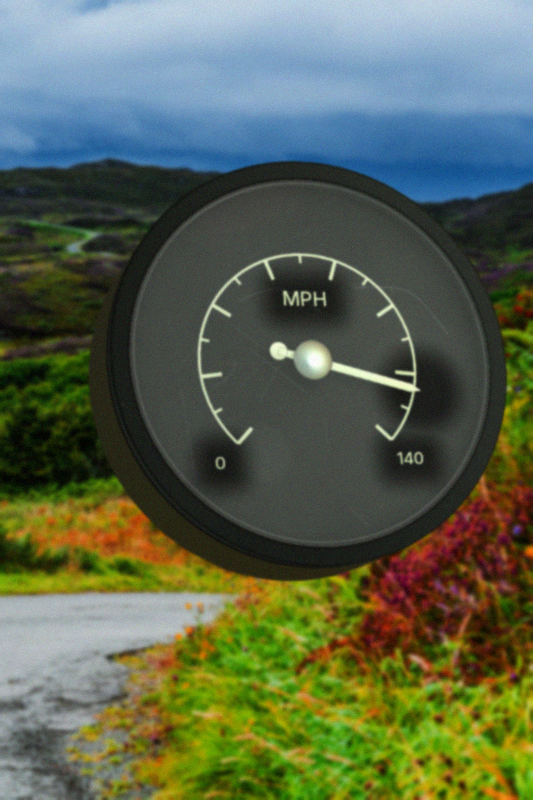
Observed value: 125 mph
